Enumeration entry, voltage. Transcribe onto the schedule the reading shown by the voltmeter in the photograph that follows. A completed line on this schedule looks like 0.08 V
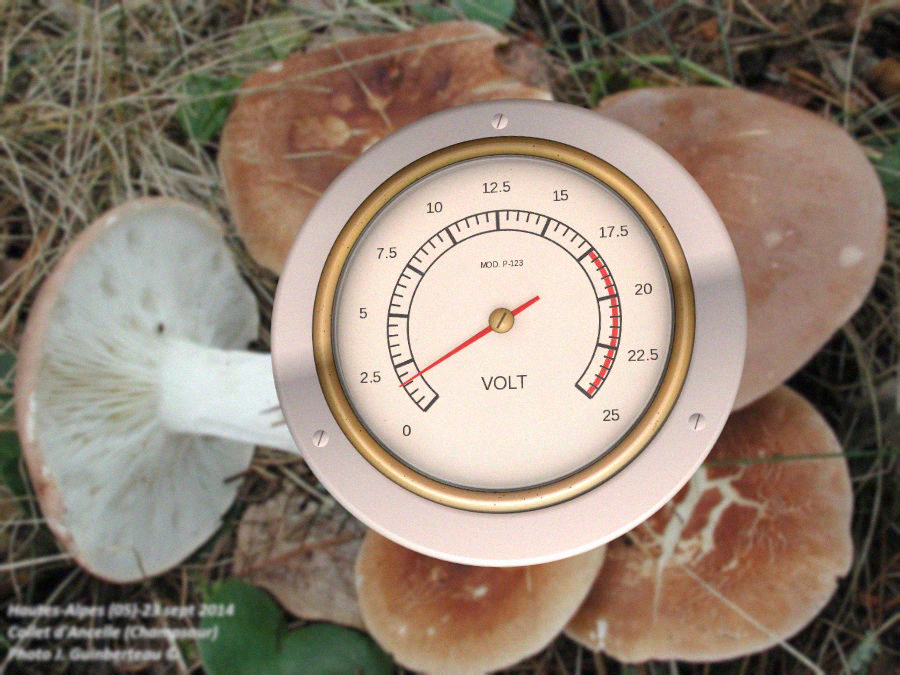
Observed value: 1.5 V
